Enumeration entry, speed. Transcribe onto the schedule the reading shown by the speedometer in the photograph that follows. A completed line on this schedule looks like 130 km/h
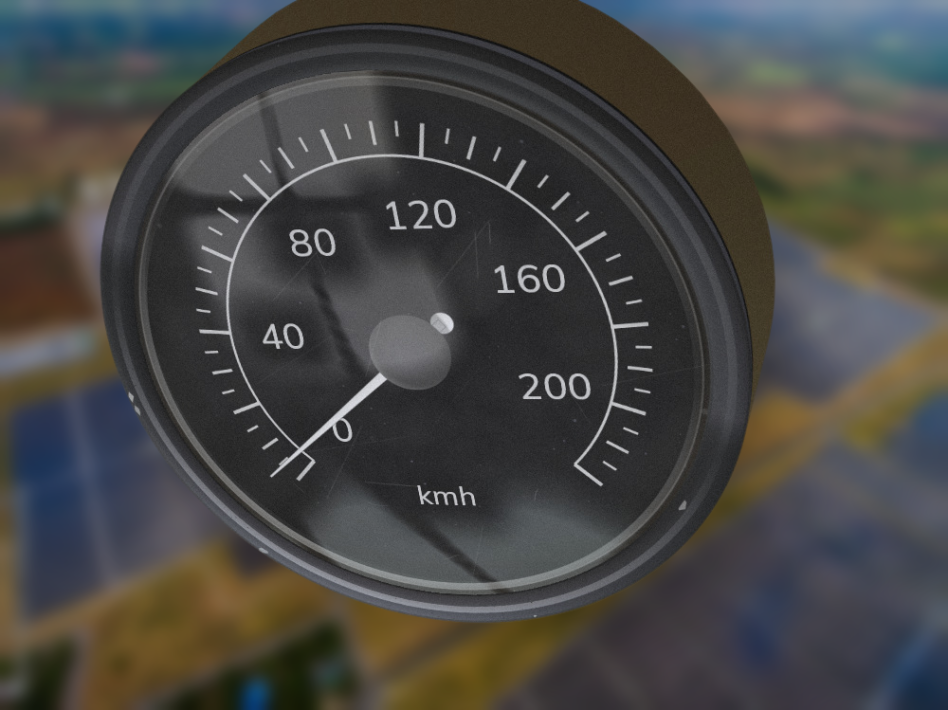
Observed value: 5 km/h
